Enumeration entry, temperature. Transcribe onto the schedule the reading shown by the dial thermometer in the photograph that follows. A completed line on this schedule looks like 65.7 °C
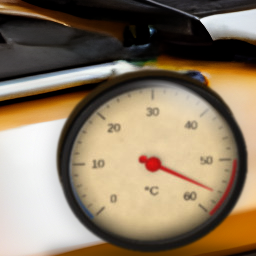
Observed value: 56 °C
